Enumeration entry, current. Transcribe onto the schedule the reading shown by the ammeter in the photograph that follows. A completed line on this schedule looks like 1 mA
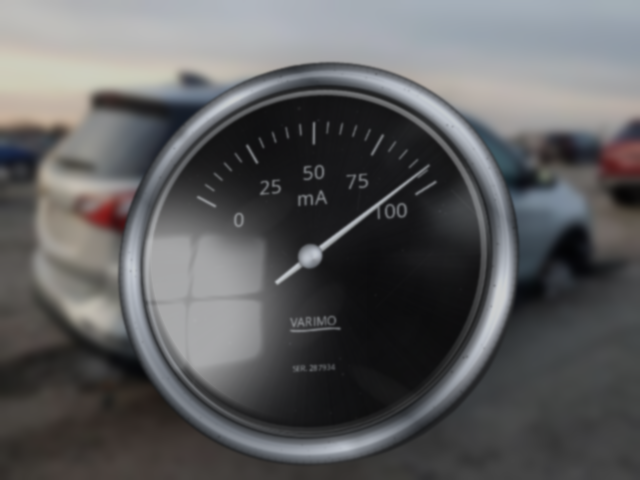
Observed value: 95 mA
